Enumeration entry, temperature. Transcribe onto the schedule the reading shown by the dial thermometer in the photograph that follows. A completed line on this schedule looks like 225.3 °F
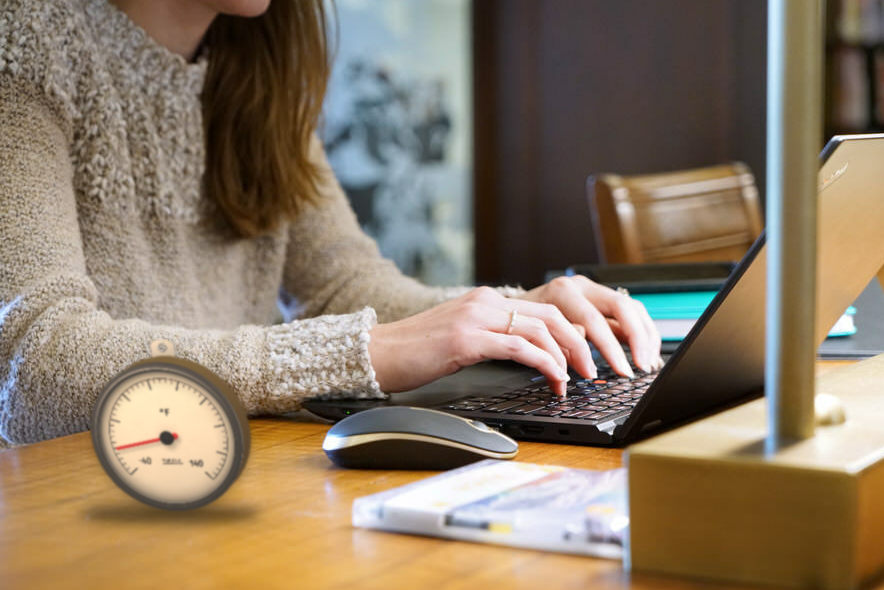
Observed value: -20 °F
